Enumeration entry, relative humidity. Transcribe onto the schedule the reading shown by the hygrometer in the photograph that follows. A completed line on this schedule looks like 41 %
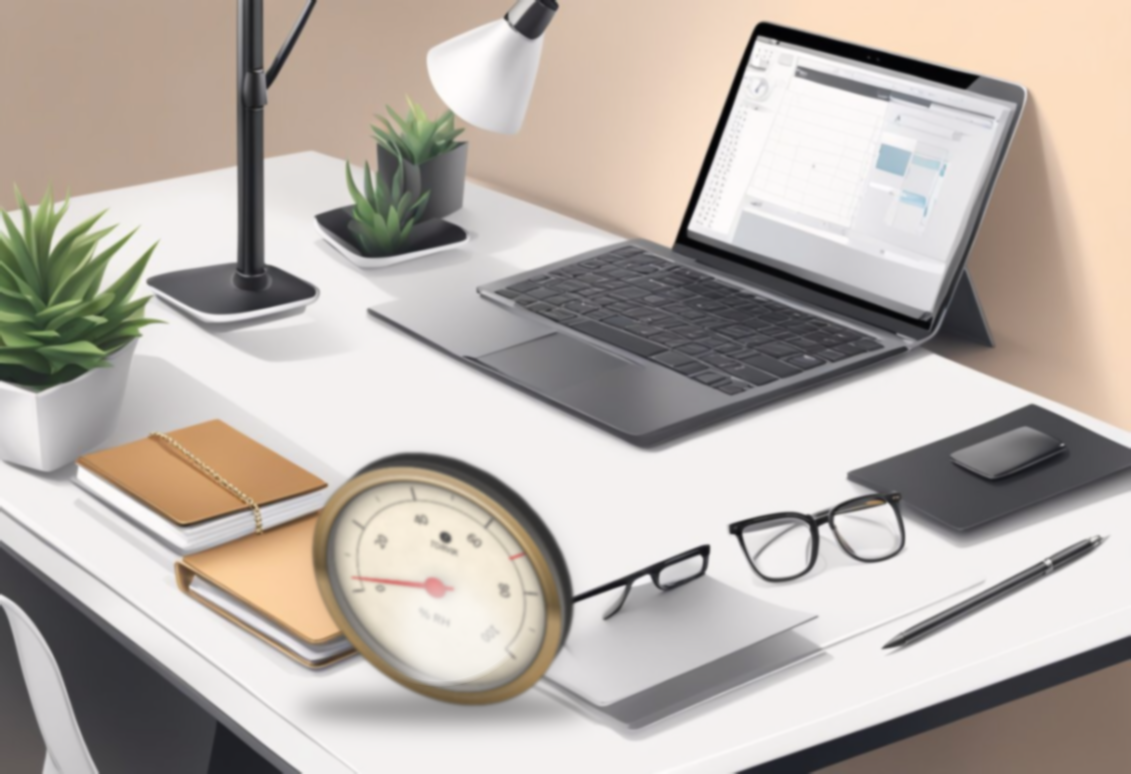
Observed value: 5 %
